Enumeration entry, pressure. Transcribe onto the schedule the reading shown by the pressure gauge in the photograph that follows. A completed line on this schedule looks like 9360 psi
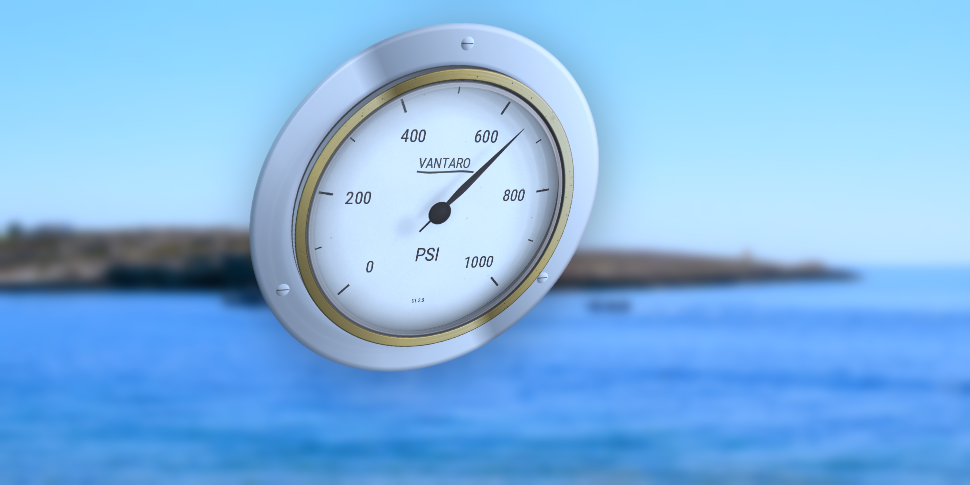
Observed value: 650 psi
